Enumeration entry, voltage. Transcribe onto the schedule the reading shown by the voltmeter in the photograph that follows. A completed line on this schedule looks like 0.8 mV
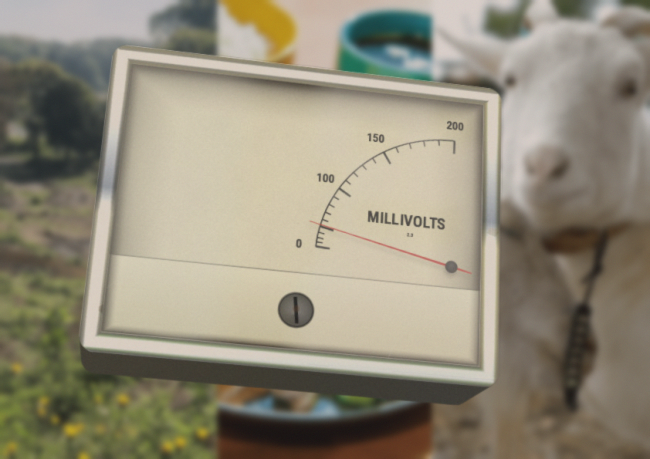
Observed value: 50 mV
